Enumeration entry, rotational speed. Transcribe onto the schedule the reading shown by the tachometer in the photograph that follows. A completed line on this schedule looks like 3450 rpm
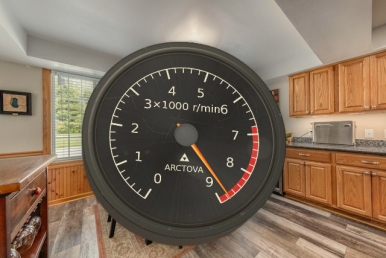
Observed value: 8800 rpm
